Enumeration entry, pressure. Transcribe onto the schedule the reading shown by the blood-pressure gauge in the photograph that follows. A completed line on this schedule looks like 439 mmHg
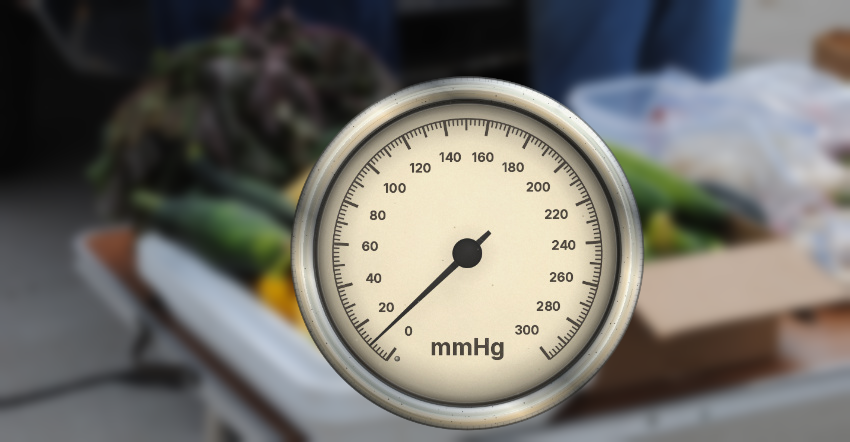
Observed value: 10 mmHg
